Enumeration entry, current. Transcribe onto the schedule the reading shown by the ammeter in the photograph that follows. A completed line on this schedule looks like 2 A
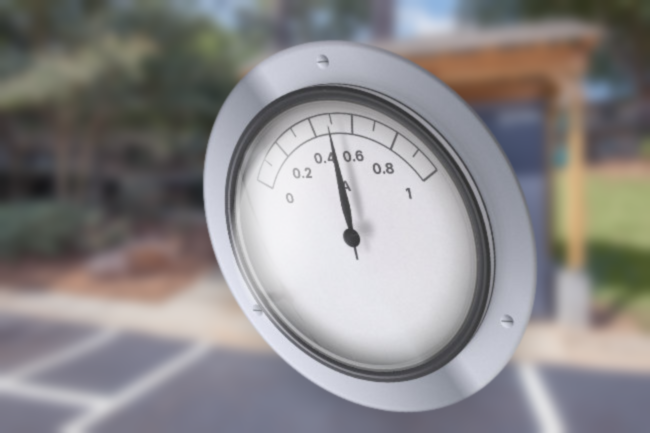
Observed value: 0.5 A
